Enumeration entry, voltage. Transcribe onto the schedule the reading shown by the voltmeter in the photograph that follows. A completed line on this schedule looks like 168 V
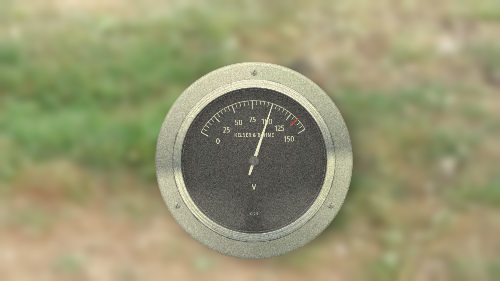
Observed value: 100 V
